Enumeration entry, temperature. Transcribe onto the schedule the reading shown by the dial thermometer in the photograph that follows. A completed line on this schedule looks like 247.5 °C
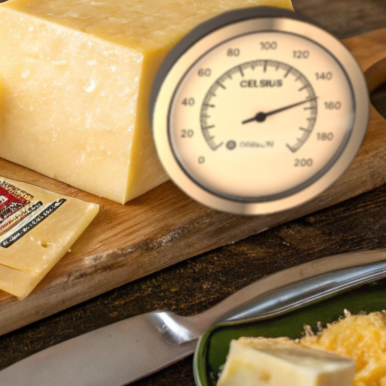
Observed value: 150 °C
